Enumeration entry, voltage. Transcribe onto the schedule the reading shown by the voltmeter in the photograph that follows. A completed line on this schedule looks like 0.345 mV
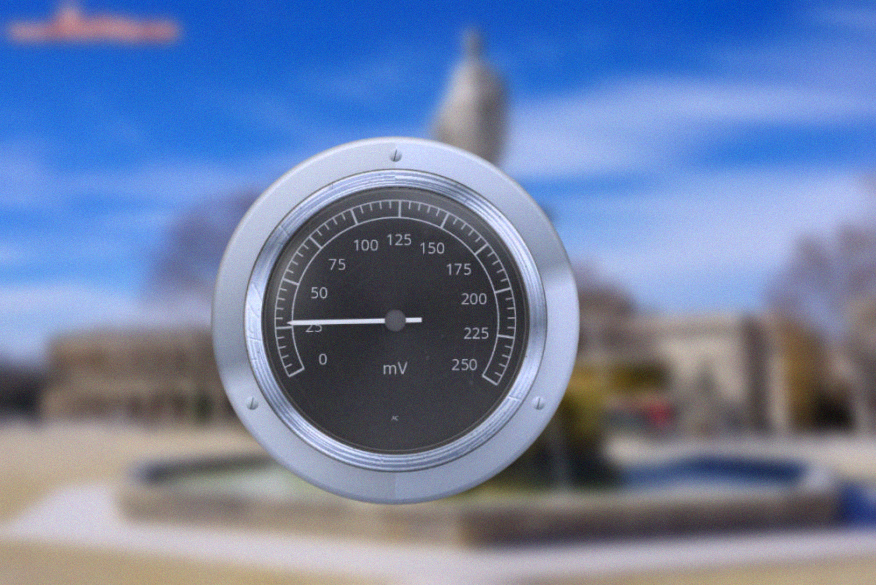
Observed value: 27.5 mV
